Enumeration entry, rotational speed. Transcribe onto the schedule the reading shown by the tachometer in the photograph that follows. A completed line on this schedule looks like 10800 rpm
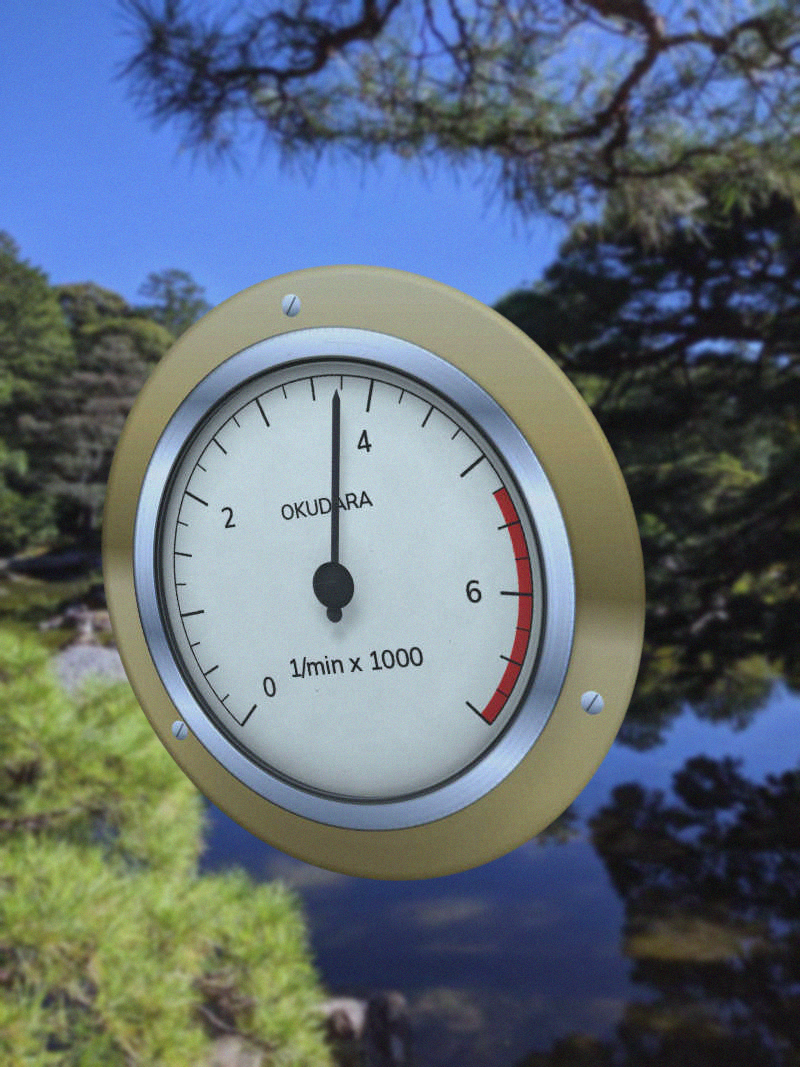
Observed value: 3750 rpm
